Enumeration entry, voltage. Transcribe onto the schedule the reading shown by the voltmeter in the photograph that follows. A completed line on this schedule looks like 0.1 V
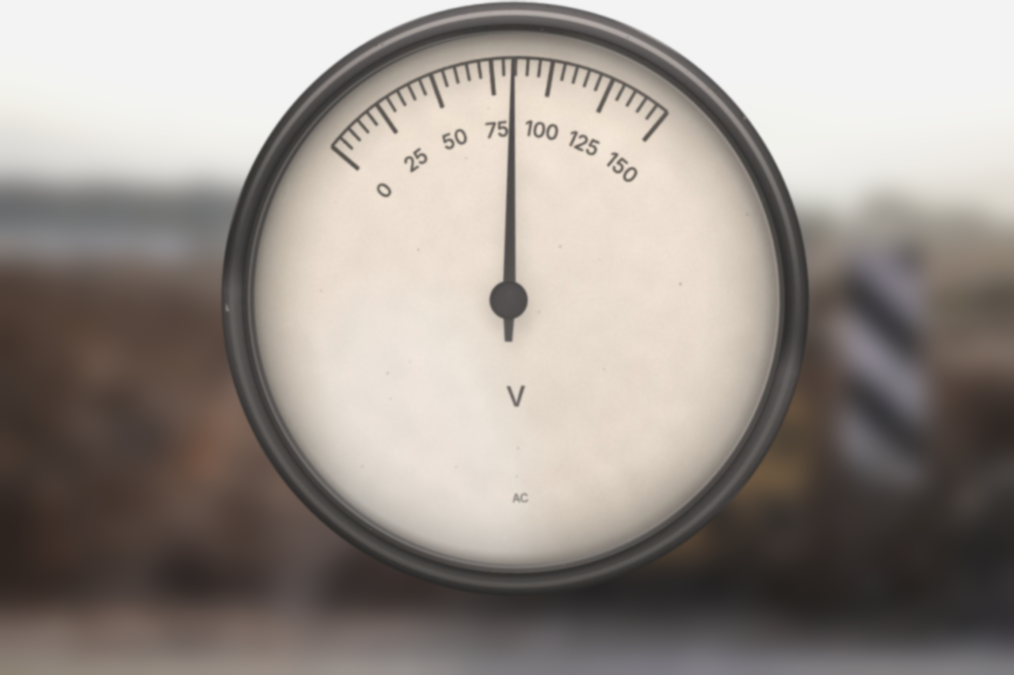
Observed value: 85 V
